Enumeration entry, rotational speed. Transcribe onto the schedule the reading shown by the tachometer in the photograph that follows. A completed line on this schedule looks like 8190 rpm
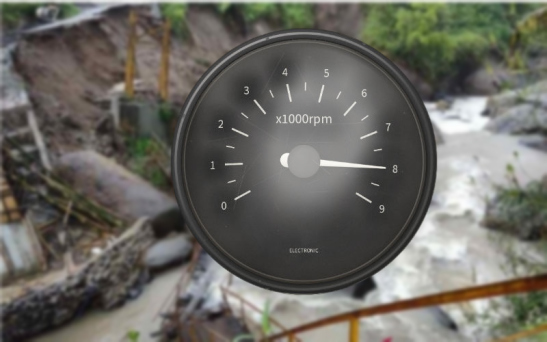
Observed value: 8000 rpm
